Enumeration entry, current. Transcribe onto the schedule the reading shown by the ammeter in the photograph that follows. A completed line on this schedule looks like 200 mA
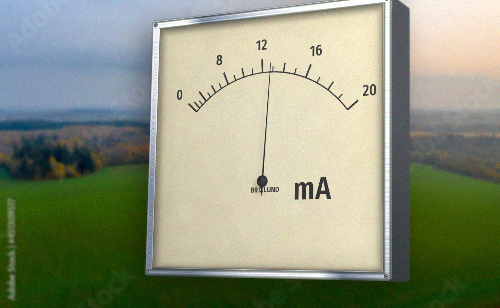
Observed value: 13 mA
